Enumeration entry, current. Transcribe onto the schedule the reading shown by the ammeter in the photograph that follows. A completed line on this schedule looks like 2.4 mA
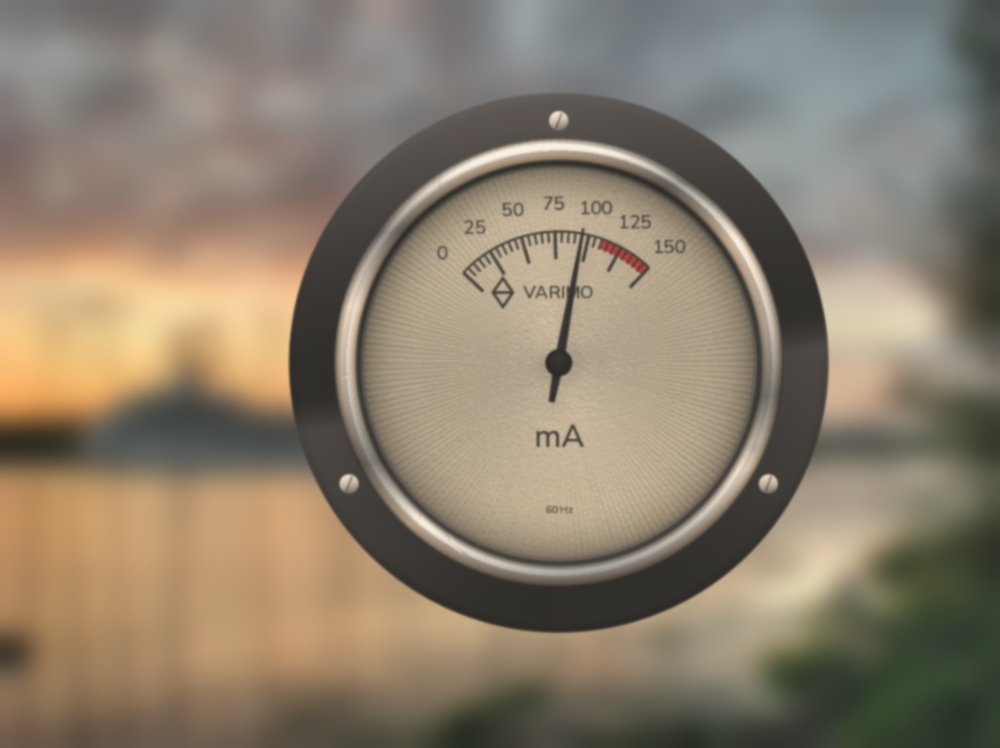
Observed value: 95 mA
